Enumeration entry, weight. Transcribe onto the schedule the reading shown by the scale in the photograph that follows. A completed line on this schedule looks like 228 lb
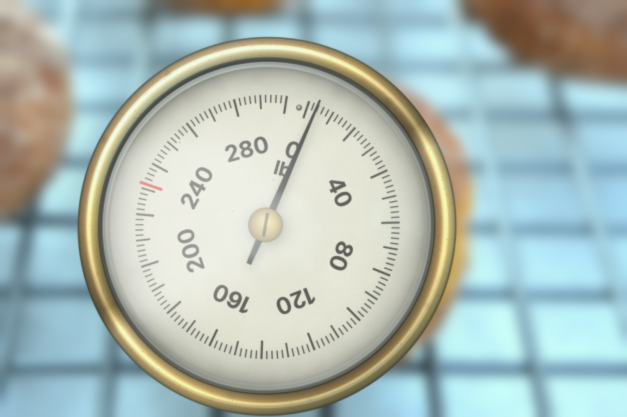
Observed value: 4 lb
